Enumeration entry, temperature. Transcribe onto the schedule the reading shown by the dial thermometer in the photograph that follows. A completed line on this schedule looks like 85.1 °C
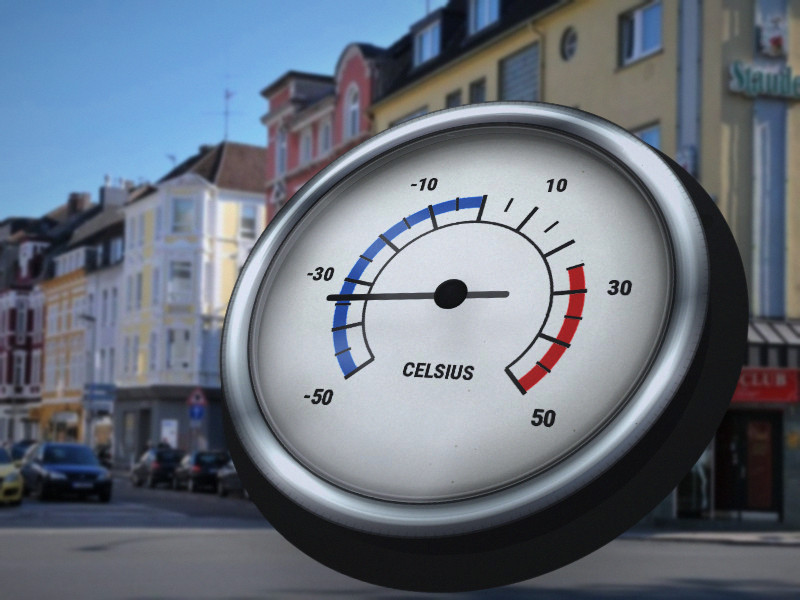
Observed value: -35 °C
